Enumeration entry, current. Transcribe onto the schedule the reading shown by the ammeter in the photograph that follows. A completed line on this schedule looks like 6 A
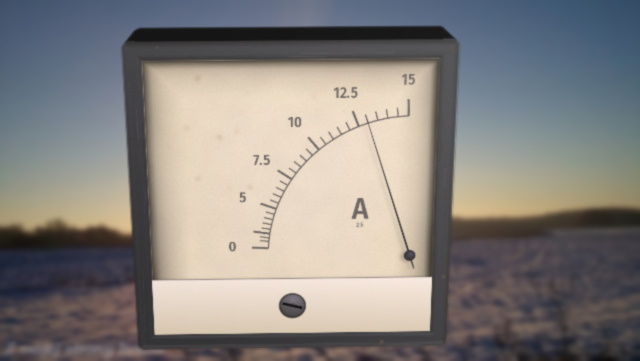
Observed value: 13 A
